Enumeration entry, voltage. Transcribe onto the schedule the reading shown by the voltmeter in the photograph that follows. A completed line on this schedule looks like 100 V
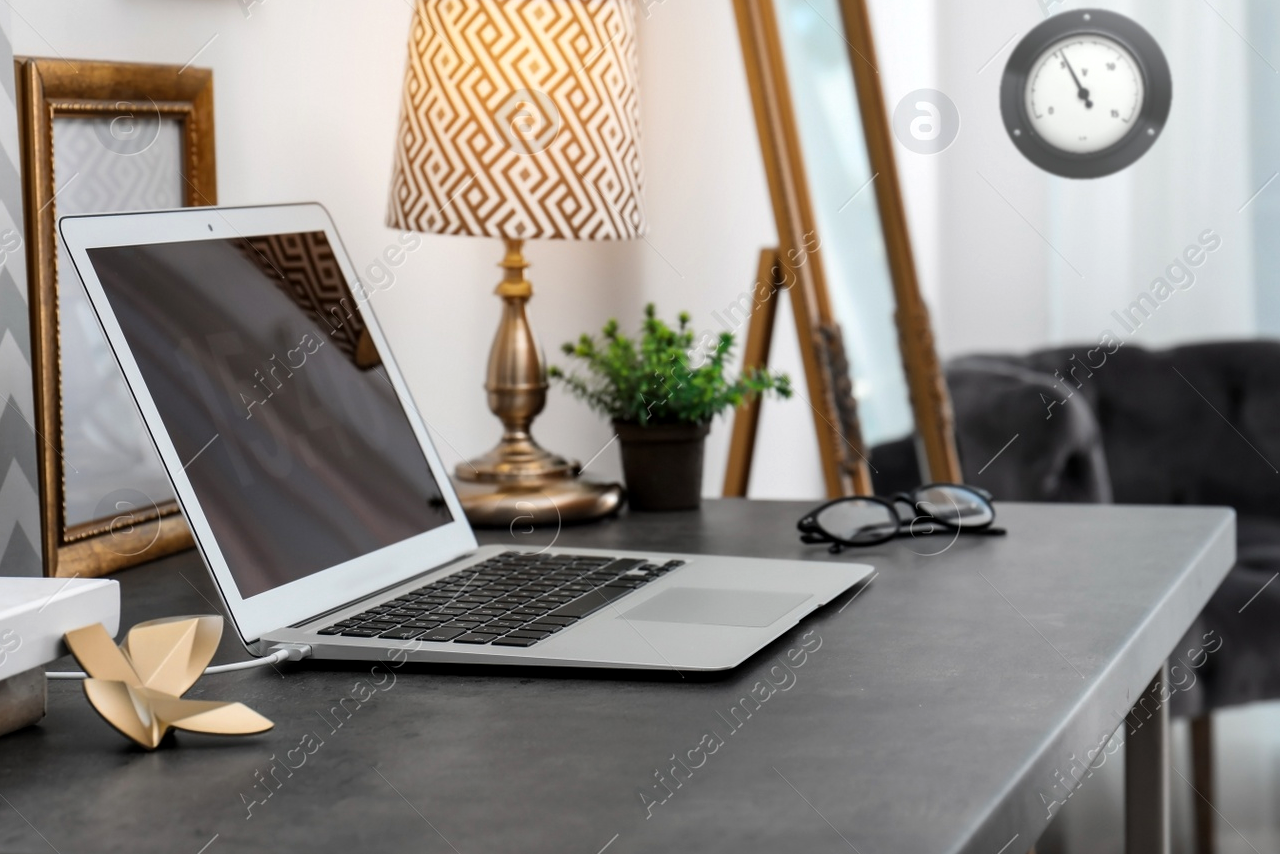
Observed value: 5.5 V
